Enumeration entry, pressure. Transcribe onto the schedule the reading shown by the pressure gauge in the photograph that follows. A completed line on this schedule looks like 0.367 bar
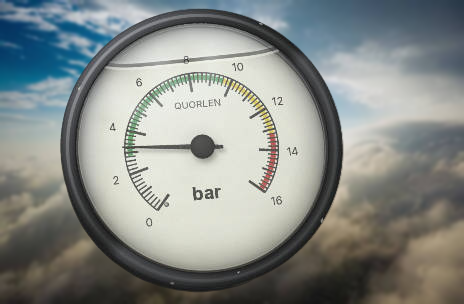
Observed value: 3.2 bar
